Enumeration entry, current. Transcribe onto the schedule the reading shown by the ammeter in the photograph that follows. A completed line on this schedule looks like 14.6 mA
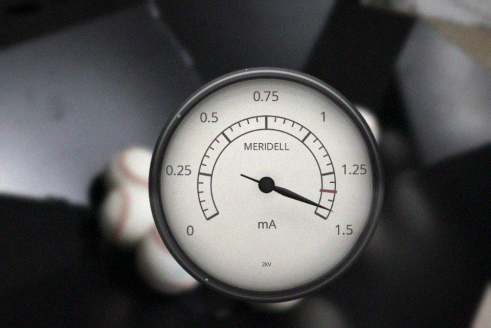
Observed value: 1.45 mA
